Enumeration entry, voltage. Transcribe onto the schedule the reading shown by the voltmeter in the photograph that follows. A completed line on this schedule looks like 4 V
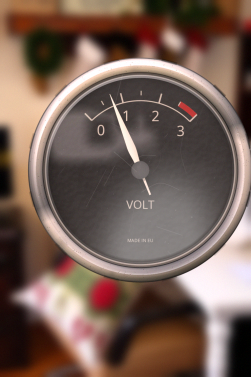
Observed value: 0.75 V
